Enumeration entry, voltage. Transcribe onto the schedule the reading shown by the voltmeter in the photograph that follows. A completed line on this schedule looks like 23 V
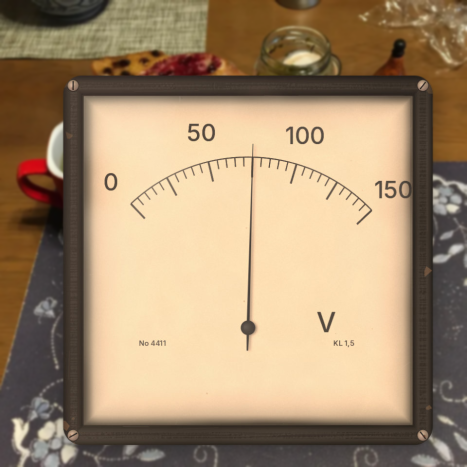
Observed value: 75 V
